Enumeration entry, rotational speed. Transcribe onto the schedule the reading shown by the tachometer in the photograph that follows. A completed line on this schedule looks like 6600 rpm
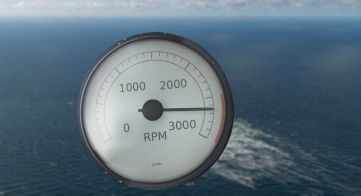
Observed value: 2650 rpm
